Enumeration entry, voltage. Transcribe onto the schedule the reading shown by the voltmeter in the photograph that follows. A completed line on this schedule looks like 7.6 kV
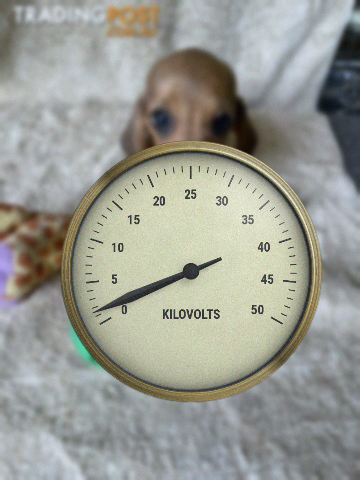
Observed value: 1.5 kV
